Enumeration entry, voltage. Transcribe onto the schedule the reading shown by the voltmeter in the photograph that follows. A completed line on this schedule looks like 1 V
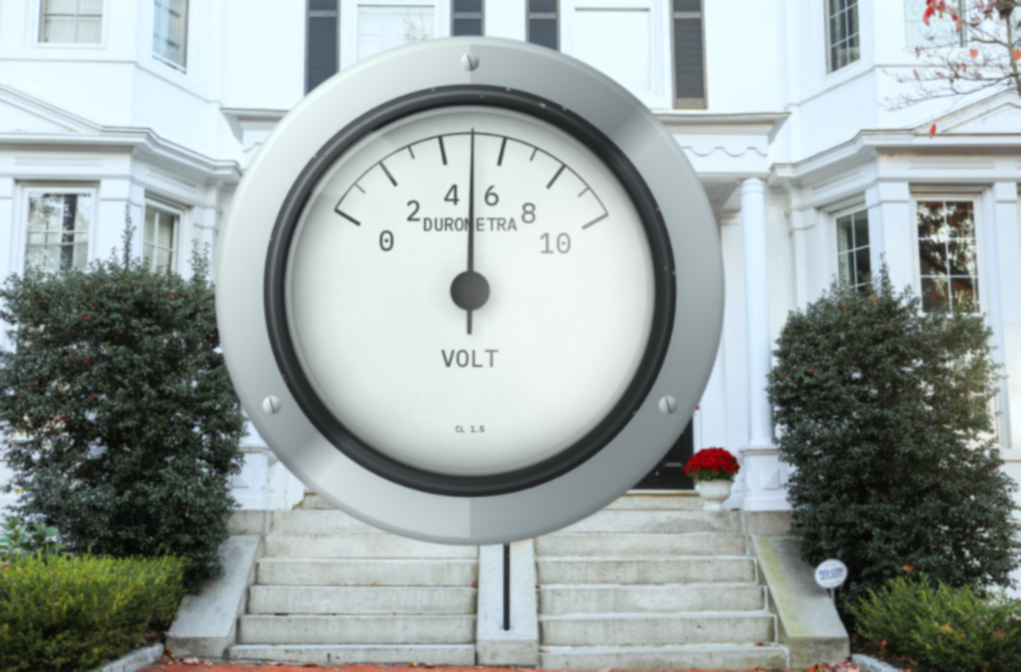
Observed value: 5 V
